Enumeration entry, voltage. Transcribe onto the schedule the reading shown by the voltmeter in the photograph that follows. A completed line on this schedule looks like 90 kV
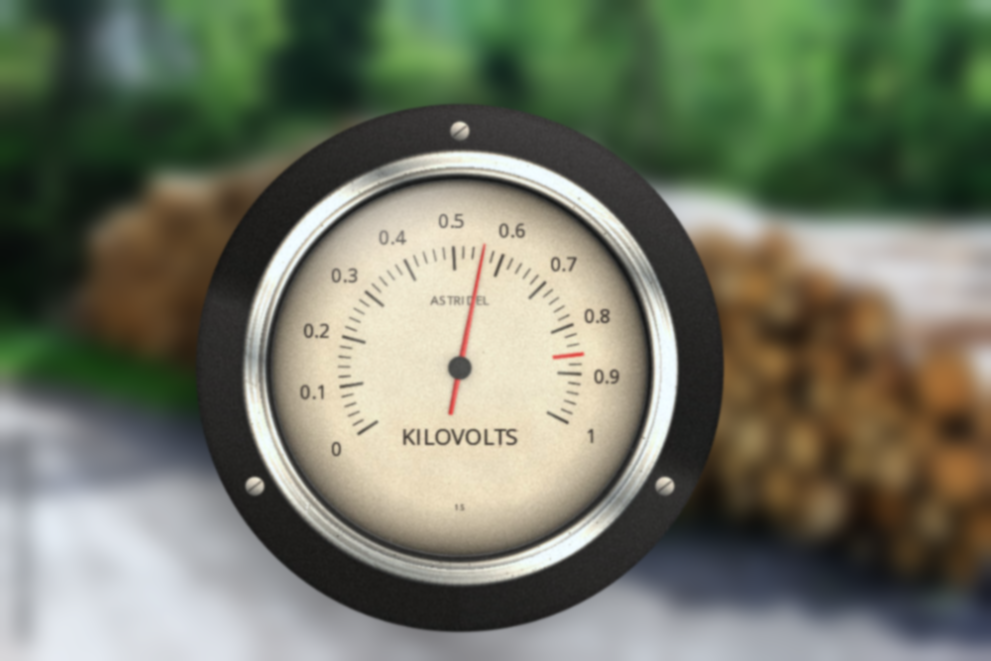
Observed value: 0.56 kV
